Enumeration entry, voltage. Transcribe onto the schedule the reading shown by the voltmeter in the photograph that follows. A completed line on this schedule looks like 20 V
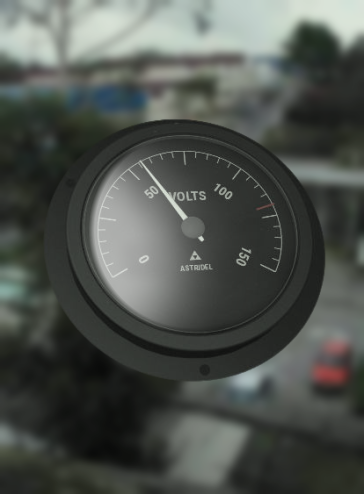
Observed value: 55 V
